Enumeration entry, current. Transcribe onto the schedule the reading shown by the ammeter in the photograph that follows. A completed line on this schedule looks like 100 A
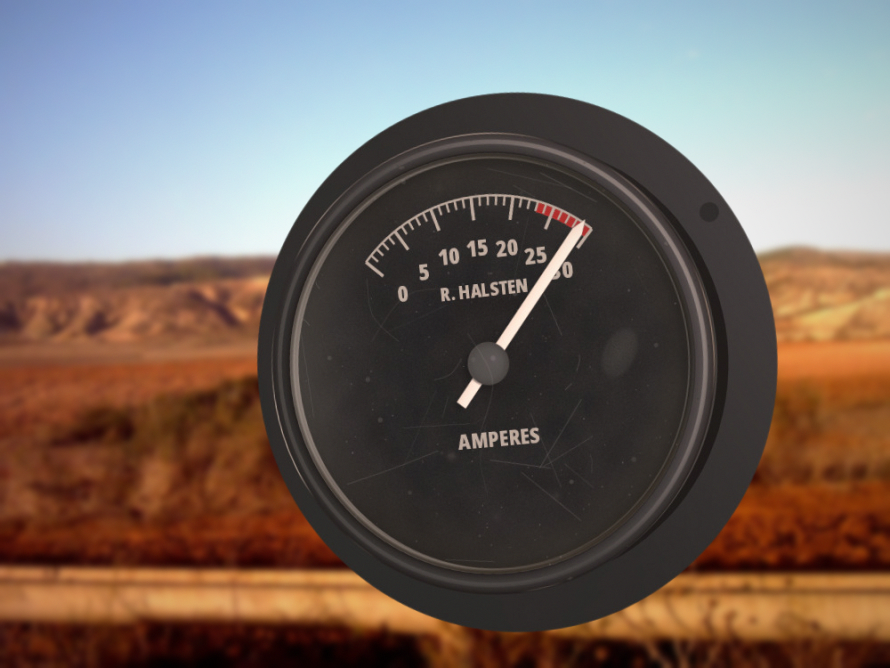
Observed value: 29 A
